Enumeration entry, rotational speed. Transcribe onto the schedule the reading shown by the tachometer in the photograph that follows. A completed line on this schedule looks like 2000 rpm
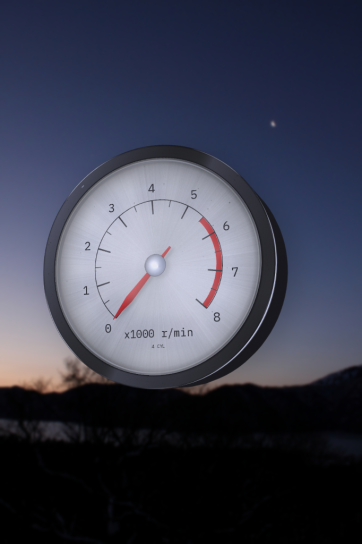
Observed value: 0 rpm
